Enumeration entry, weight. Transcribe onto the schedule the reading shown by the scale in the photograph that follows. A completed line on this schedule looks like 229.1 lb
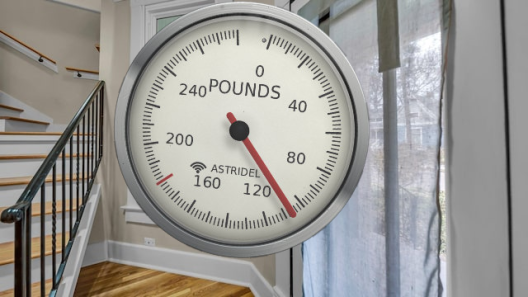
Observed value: 106 lb
